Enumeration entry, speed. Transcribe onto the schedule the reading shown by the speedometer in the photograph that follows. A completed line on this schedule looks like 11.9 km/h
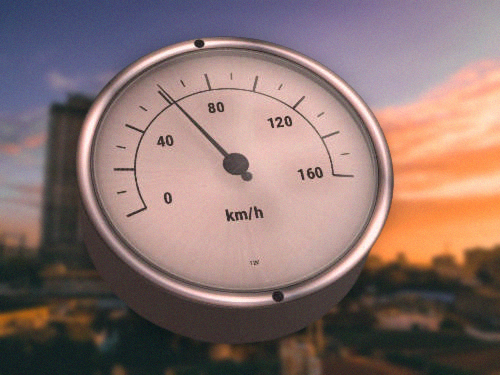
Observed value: 60 km/h
